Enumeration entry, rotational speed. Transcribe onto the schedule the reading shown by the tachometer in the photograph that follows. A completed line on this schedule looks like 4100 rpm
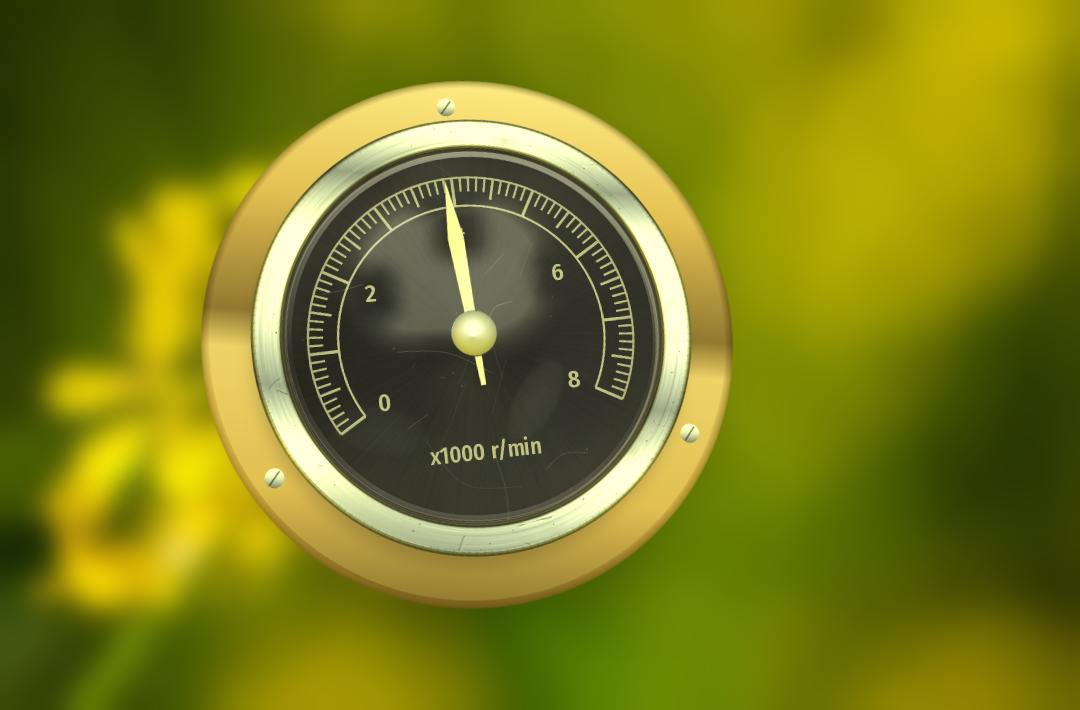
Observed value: 3900 rpm
